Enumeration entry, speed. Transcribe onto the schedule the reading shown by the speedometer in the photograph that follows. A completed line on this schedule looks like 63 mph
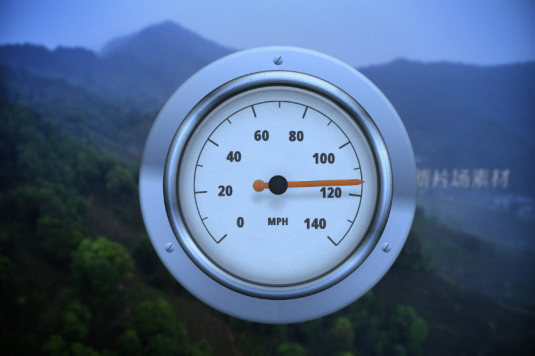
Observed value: 115 mph
